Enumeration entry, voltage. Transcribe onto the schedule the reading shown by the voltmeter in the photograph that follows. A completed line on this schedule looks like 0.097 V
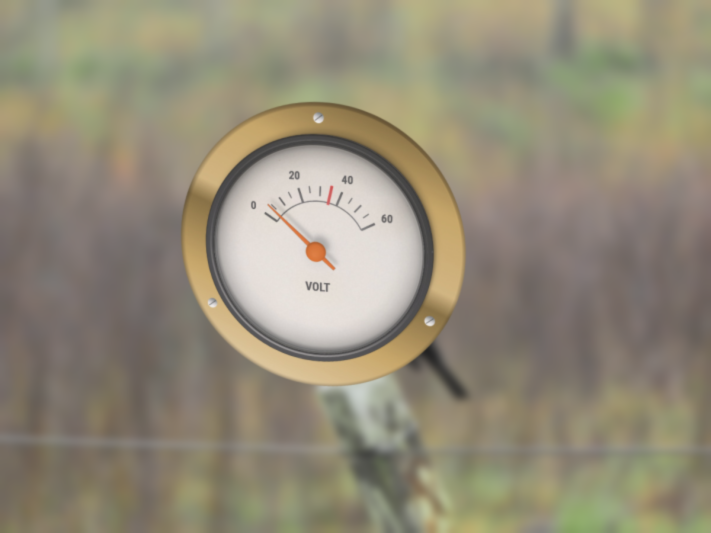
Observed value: 5 V
